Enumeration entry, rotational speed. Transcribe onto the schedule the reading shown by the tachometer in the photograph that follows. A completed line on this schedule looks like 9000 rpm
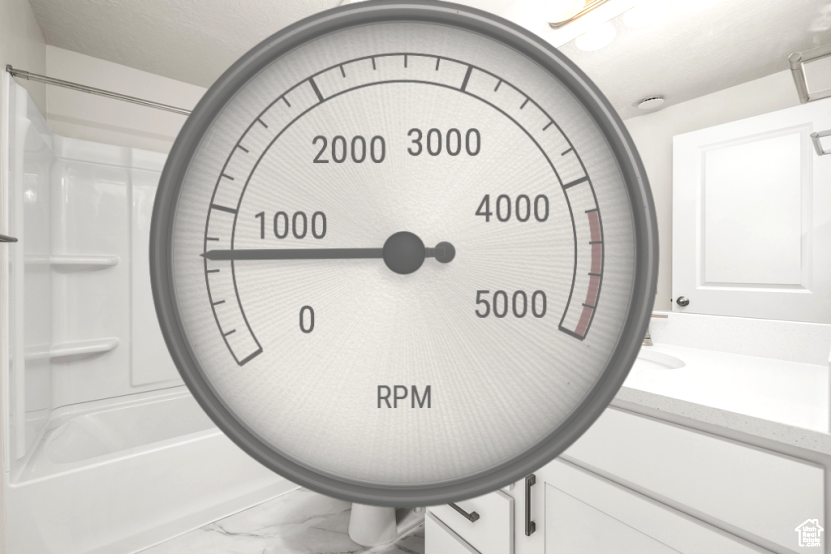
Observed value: 700 rpm
